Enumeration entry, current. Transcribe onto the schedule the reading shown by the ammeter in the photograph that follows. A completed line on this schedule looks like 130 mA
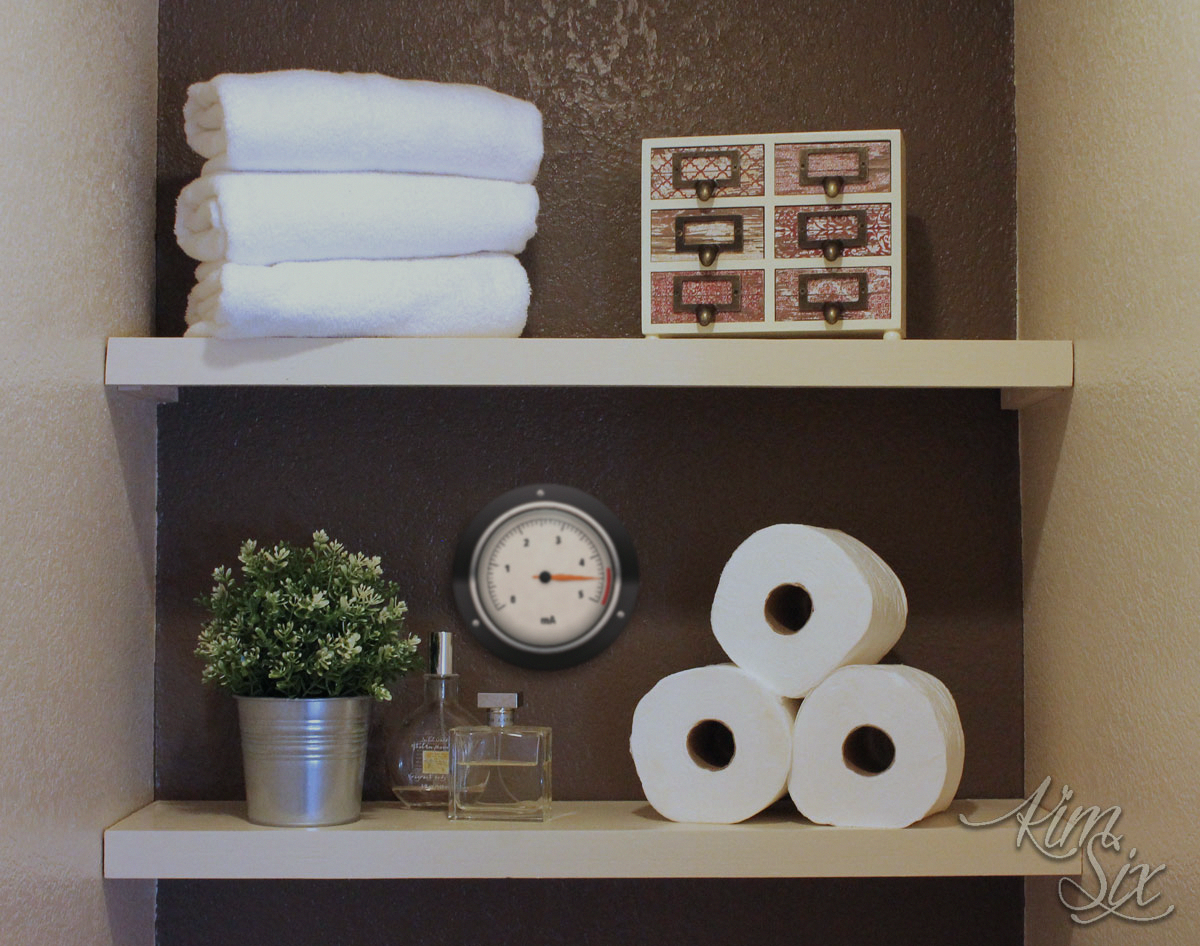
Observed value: 4.5 mA
